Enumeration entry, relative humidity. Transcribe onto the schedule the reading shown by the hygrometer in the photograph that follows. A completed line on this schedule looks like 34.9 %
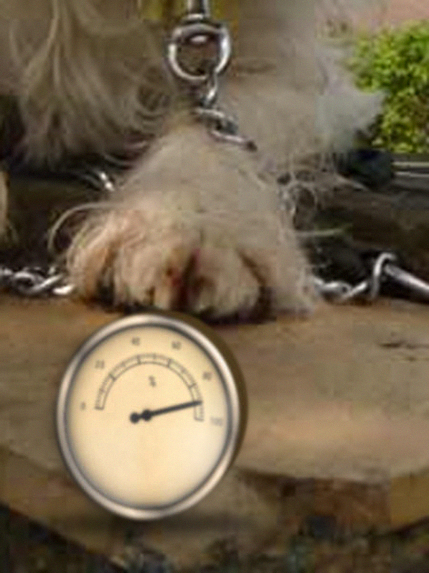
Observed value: 90 %
